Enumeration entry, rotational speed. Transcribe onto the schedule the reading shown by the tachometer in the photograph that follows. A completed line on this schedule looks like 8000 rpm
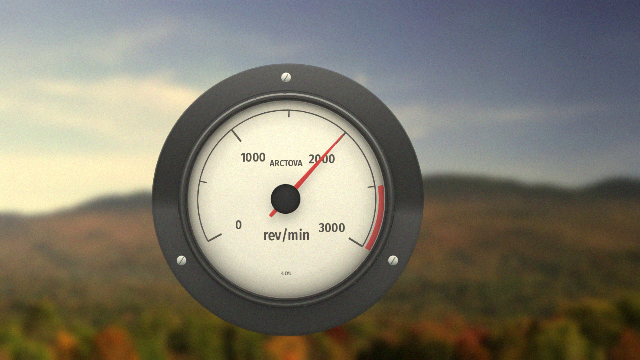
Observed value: 2000 rpm
